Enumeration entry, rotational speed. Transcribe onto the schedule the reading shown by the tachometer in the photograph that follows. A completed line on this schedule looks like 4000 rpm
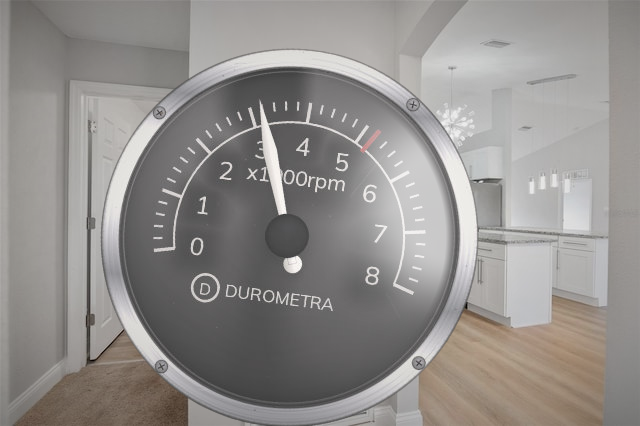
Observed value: 3200 rpm
